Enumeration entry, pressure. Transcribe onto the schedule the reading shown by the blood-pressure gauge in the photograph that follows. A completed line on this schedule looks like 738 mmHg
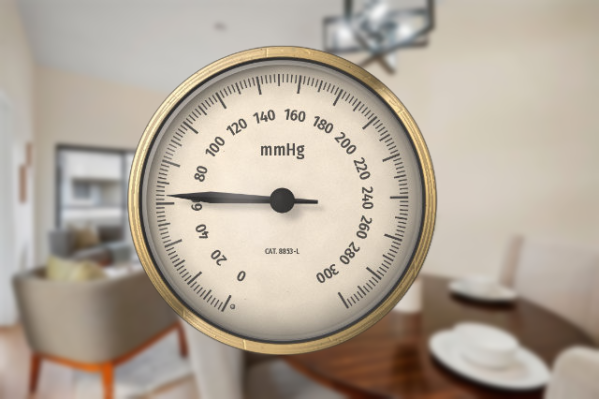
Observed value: 64 mmHg
